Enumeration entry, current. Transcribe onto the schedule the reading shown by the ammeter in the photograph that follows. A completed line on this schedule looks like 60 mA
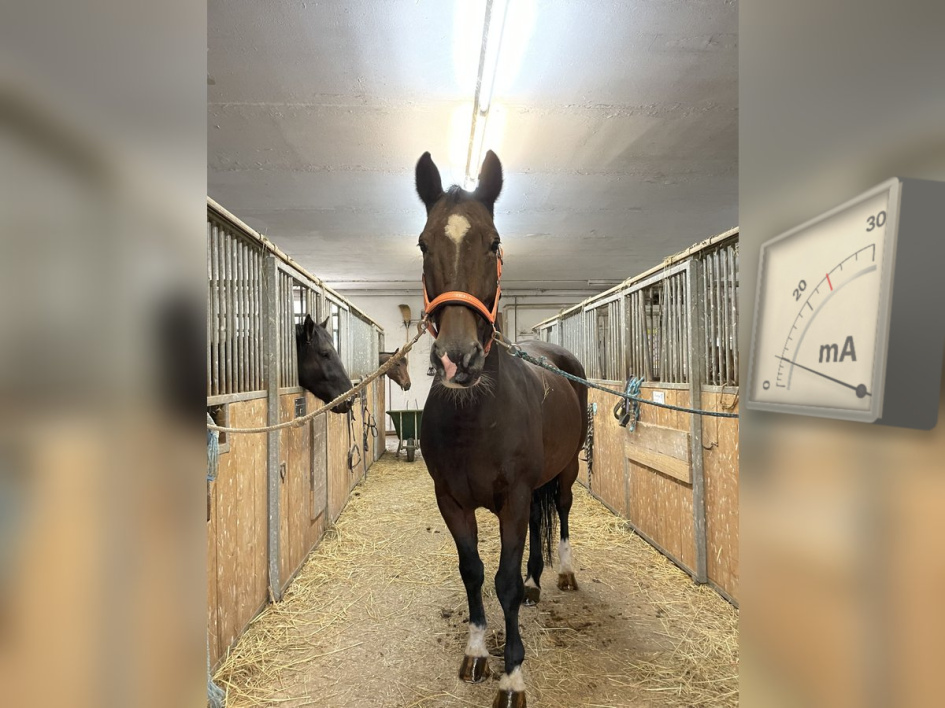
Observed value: 10 mA
